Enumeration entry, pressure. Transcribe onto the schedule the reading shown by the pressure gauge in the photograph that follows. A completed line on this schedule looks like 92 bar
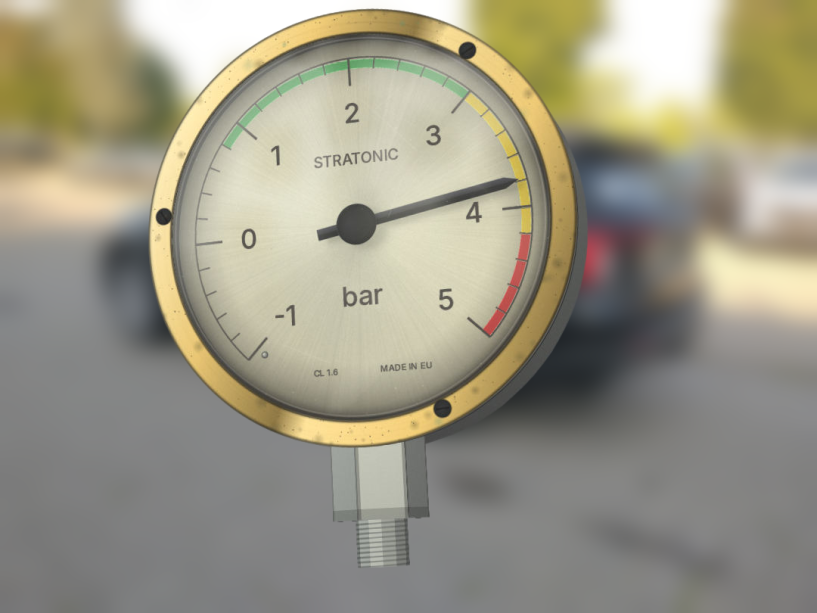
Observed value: 3.8 bar
